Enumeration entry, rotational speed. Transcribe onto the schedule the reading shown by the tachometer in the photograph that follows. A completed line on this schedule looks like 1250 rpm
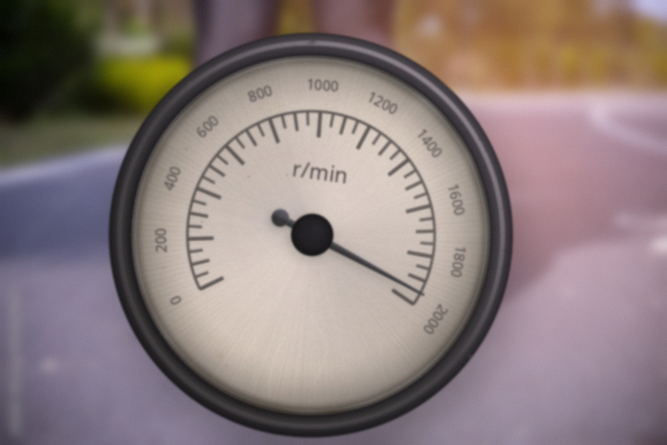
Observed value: 1950 rpm
